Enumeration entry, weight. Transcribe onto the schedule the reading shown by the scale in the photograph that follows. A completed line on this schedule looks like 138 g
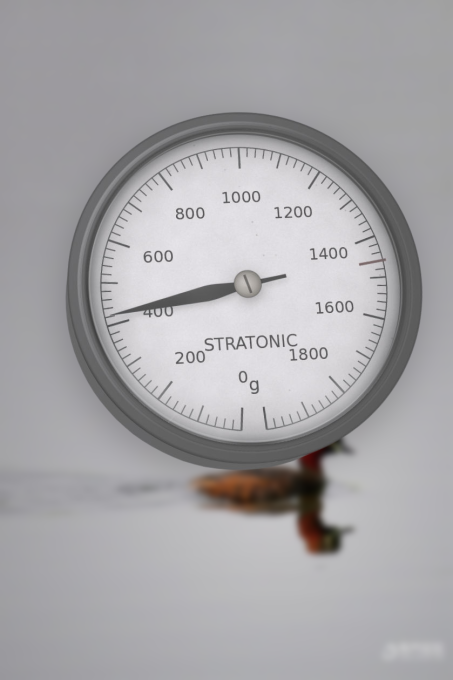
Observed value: 420 g
